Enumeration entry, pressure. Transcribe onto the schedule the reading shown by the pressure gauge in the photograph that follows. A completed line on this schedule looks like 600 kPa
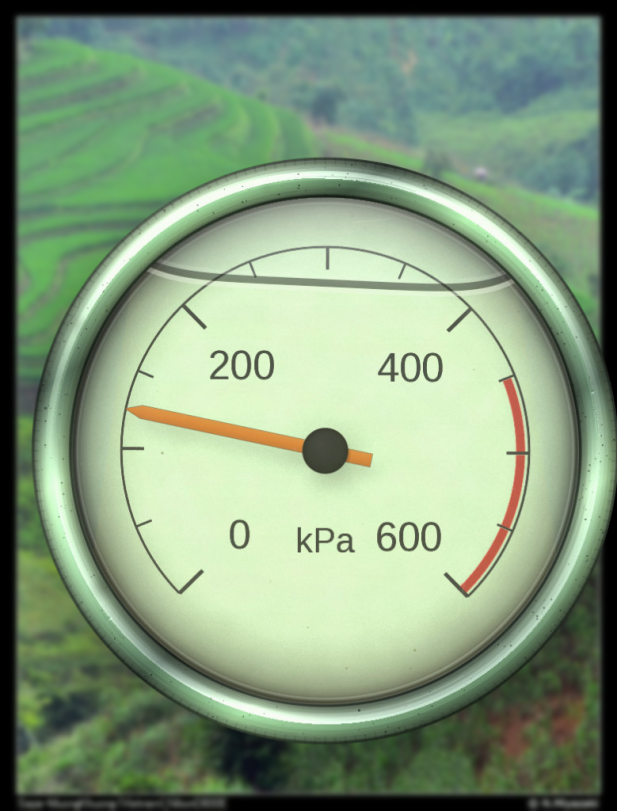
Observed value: 125 kPa
